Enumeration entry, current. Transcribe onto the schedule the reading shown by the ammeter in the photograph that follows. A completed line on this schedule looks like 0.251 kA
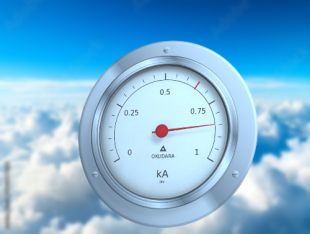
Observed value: 0.85 kA
